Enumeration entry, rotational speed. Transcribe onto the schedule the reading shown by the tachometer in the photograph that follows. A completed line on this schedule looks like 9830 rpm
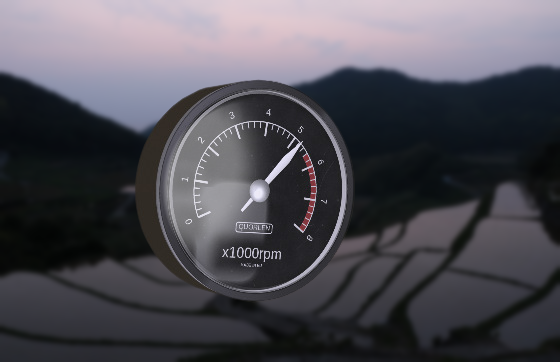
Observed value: 5200 rpm
